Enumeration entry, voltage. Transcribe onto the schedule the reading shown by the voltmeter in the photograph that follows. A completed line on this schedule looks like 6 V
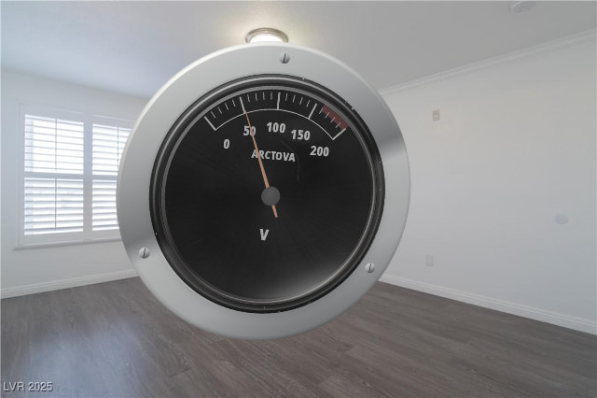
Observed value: 50 V
